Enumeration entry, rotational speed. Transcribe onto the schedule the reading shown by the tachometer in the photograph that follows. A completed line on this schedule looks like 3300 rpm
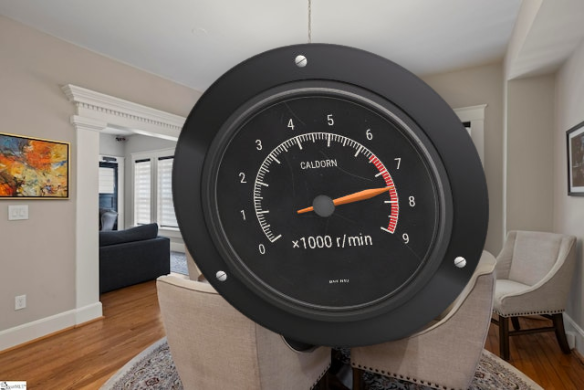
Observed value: 7500 rpm
